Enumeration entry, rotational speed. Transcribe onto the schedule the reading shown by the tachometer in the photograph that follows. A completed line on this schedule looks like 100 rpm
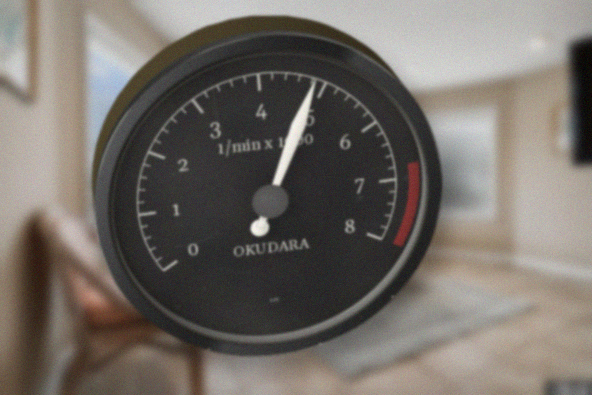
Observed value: 4800 rpm
